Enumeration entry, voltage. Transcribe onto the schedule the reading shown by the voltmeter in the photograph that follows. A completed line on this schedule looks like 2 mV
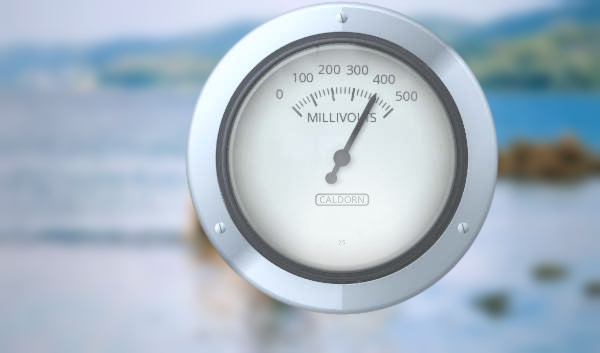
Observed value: 400 mV
